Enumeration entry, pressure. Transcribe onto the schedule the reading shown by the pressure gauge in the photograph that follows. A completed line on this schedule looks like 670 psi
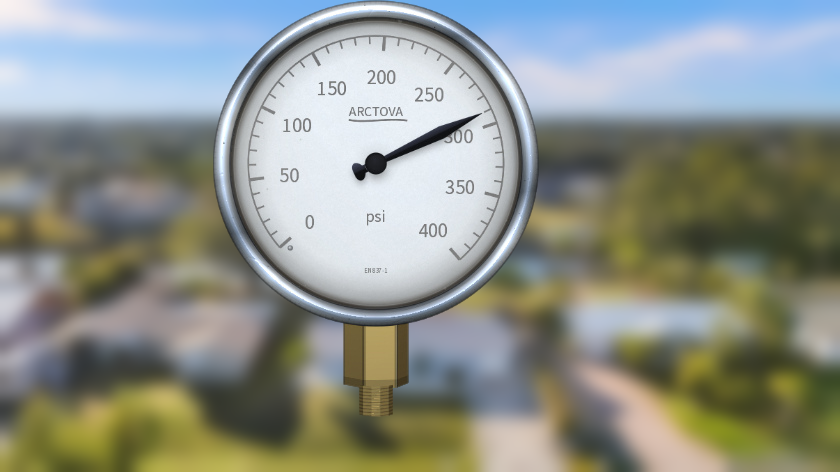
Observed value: 290 psi
